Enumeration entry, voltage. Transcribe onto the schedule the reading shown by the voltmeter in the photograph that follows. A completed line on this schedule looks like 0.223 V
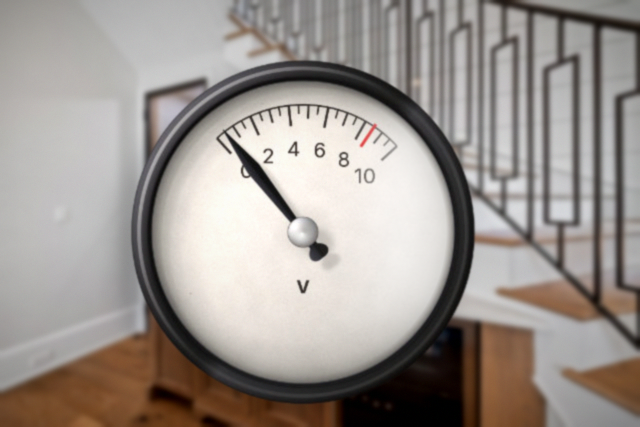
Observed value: 0.5 V
